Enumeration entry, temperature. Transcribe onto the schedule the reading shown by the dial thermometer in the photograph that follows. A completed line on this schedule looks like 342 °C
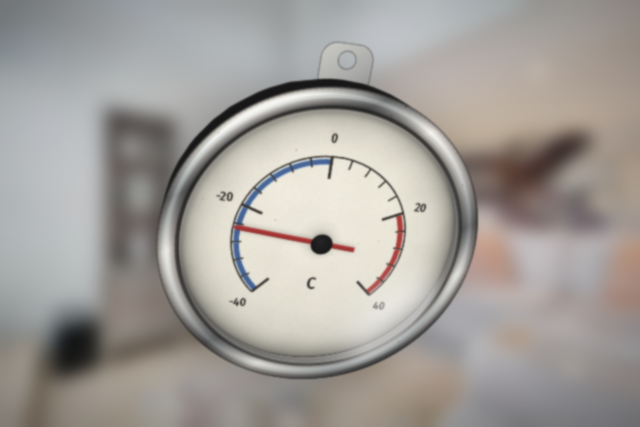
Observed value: -24 °C
